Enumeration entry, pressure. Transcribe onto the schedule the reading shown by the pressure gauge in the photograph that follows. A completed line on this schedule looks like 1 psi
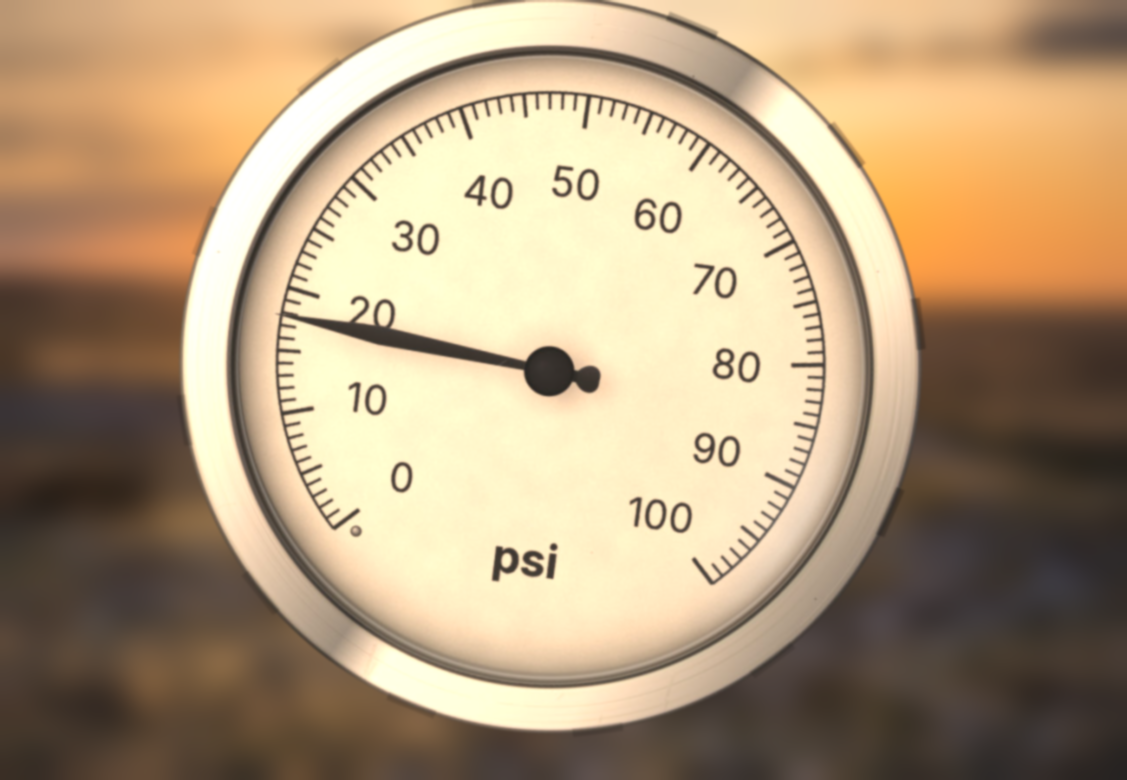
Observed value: 18 psi
